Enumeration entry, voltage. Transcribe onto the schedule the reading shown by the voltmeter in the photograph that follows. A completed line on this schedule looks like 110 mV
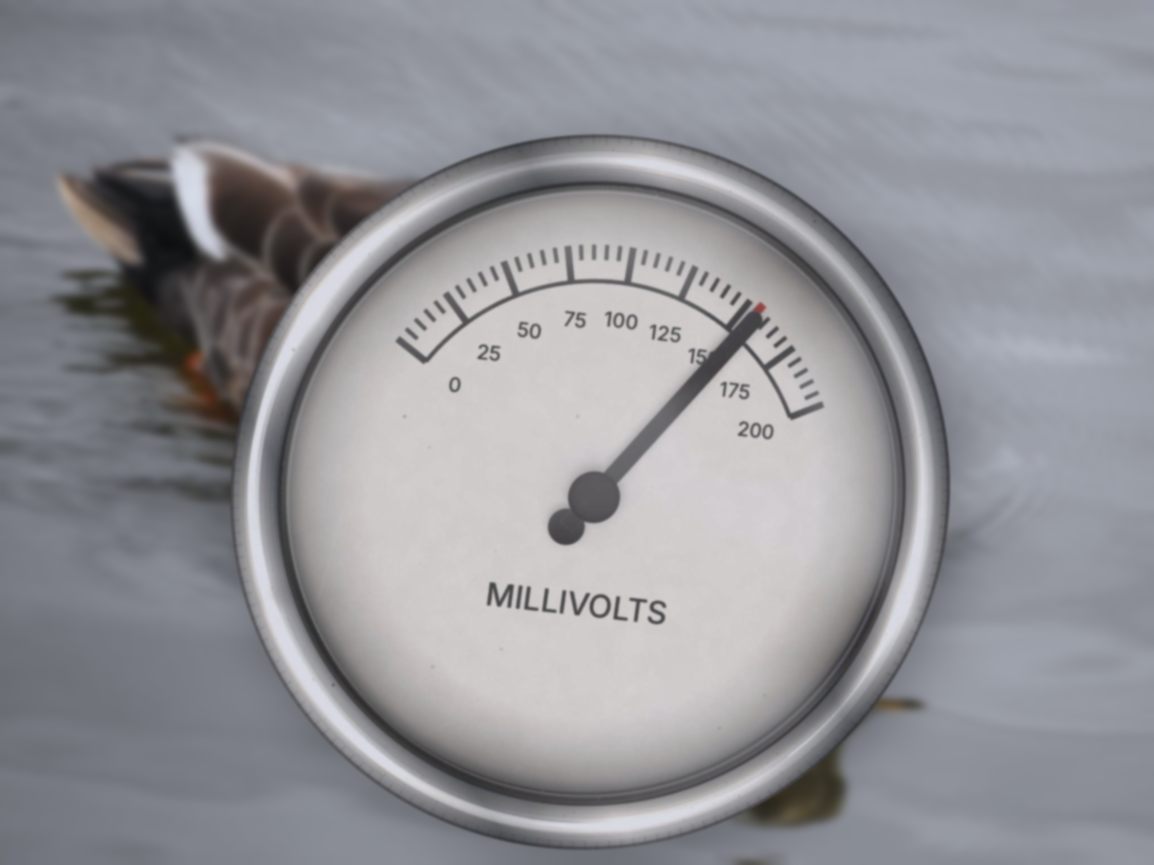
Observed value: 155 mV
